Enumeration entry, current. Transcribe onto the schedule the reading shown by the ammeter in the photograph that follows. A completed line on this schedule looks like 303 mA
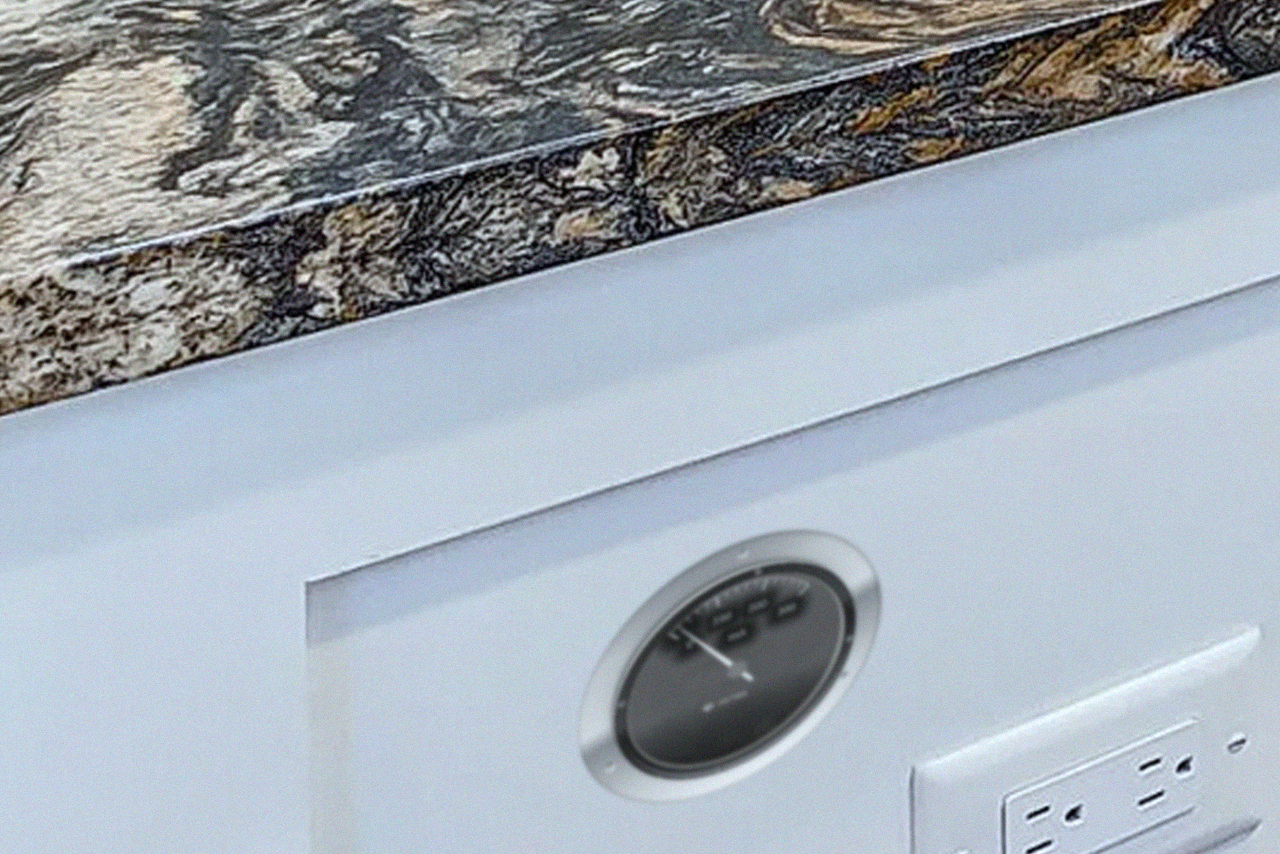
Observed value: 20 mA
